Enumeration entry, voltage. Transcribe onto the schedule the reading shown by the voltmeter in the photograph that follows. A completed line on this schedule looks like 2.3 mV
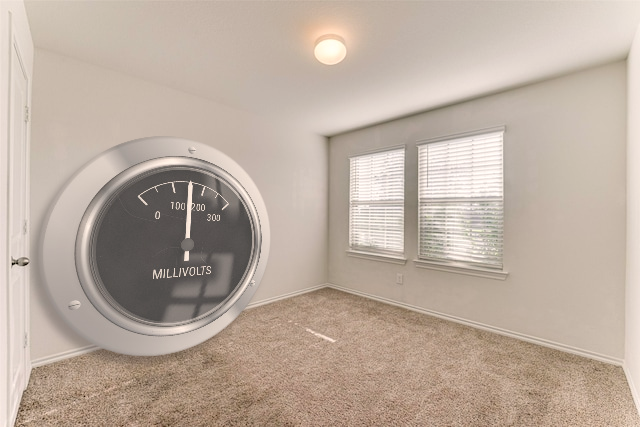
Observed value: 150 mV
